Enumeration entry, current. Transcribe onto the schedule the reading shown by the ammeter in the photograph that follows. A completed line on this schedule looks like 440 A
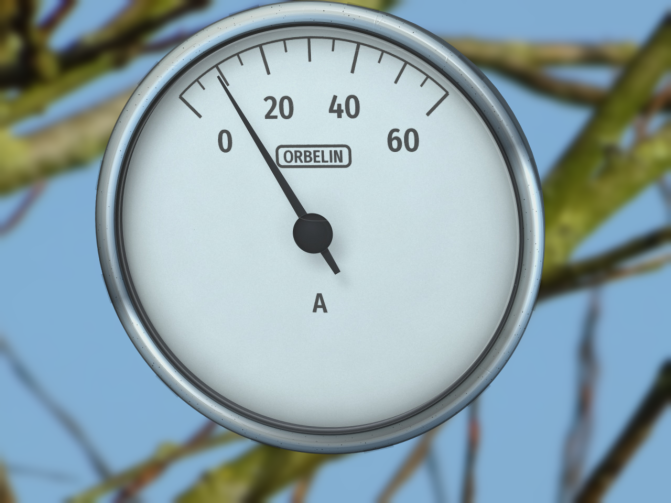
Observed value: 10 A
